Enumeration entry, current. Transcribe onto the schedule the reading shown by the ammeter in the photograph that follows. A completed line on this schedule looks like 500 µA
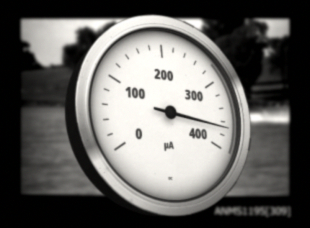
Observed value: 370 µA
